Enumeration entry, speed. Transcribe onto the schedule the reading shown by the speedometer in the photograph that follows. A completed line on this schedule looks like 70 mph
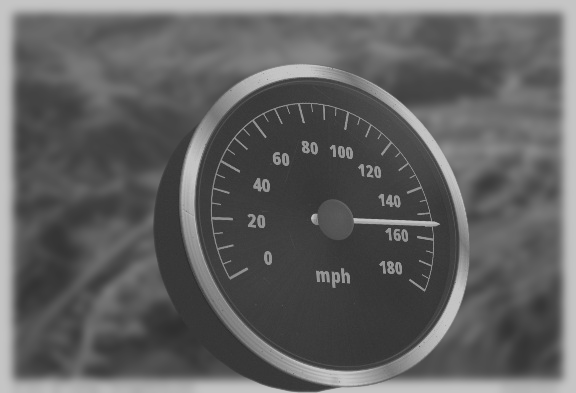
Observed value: 155 mph
